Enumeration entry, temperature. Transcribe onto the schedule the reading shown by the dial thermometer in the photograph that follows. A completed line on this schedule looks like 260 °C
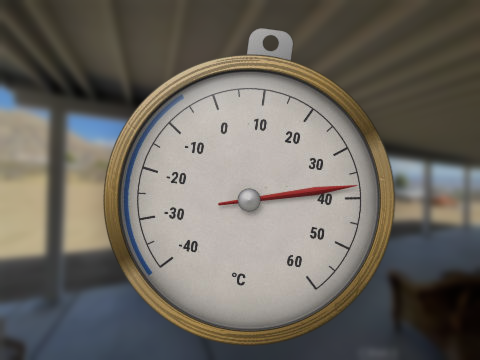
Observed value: 37.5 °C
